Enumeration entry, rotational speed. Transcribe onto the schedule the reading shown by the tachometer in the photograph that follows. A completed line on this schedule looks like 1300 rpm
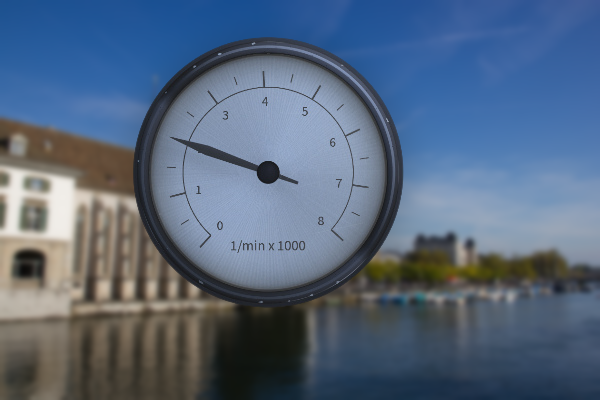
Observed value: 2000 rpm
